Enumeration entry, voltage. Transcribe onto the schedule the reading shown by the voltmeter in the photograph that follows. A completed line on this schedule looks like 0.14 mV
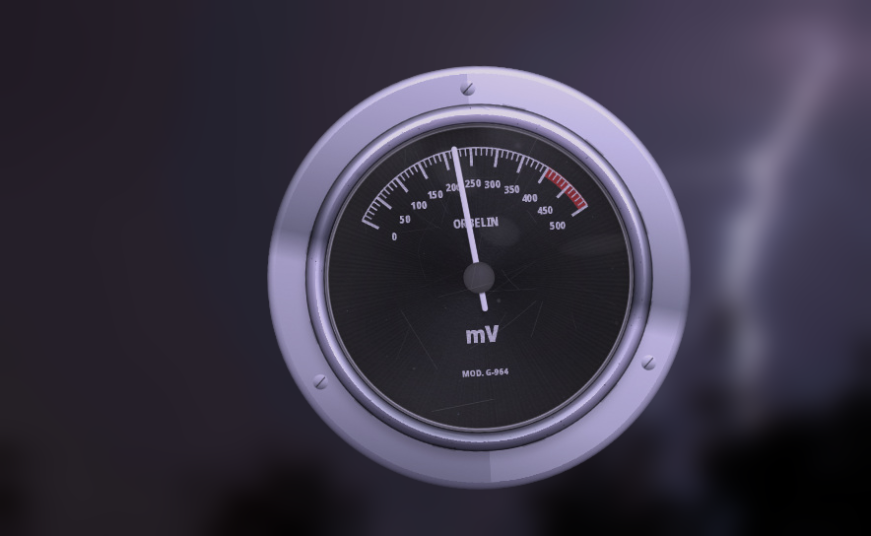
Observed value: 220 mV
